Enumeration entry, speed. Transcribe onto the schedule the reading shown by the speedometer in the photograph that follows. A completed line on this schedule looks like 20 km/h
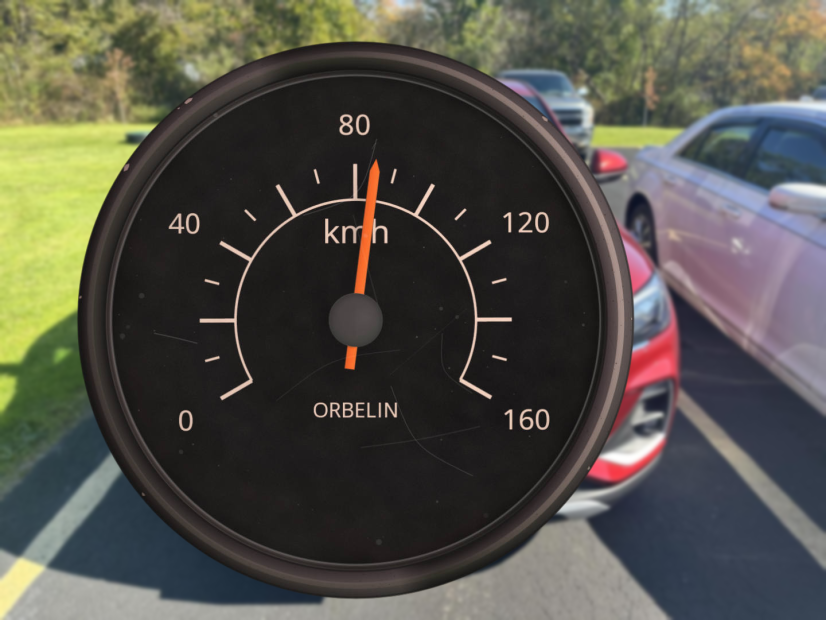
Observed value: 85 km/h
